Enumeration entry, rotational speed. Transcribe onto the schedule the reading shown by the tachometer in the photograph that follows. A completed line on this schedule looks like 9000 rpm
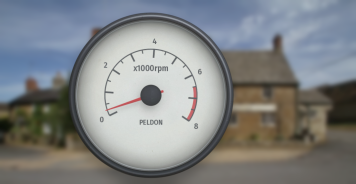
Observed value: 250 rpm
